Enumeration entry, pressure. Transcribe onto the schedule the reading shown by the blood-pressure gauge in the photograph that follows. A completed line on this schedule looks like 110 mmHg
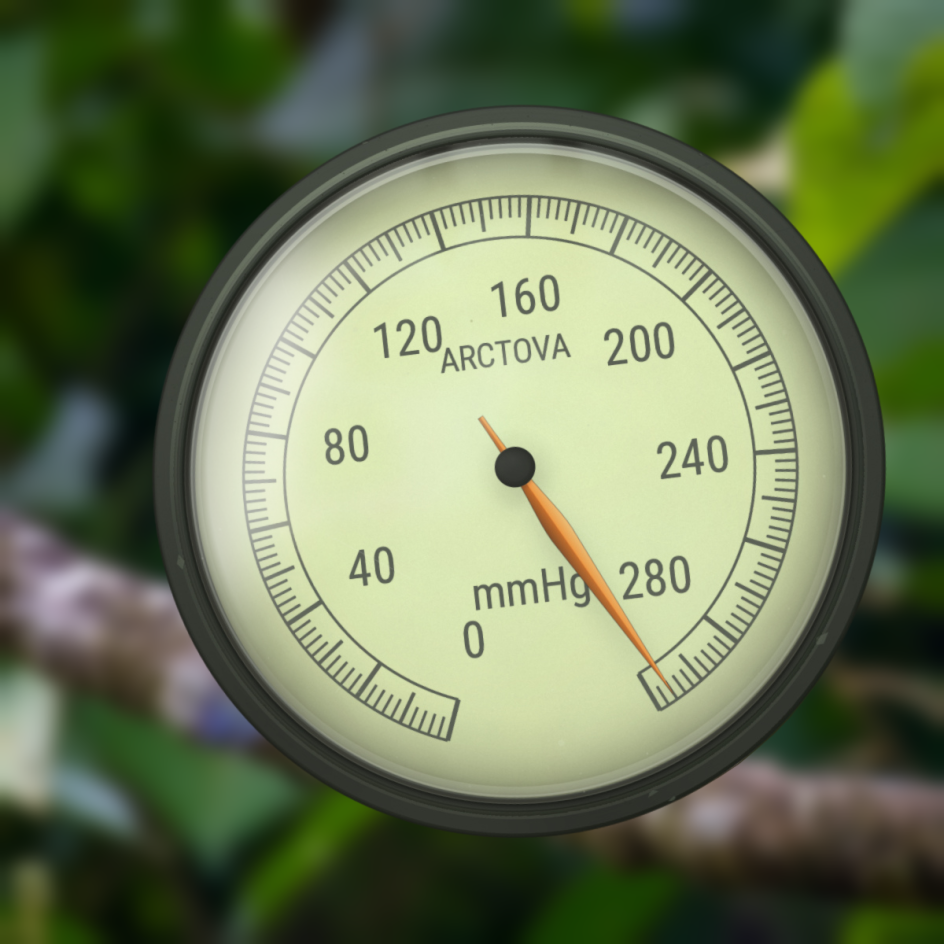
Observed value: 296 mmHg
